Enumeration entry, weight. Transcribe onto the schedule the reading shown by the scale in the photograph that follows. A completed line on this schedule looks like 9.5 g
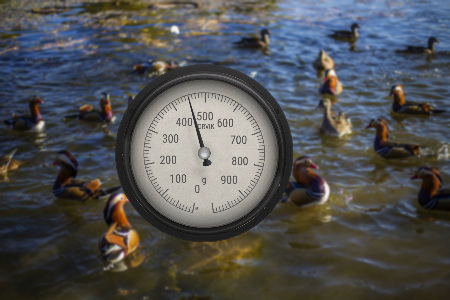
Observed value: 450 g
